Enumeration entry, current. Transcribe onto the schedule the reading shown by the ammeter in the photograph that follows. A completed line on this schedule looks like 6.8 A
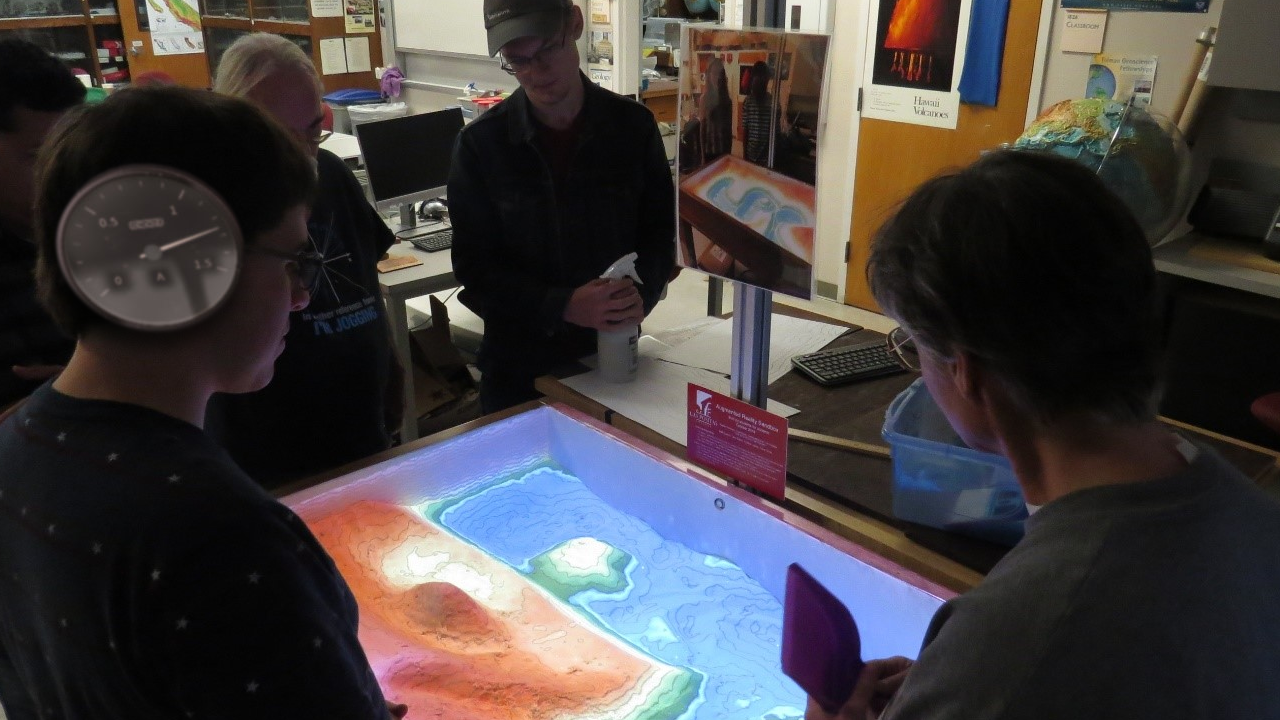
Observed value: 1.25 A
